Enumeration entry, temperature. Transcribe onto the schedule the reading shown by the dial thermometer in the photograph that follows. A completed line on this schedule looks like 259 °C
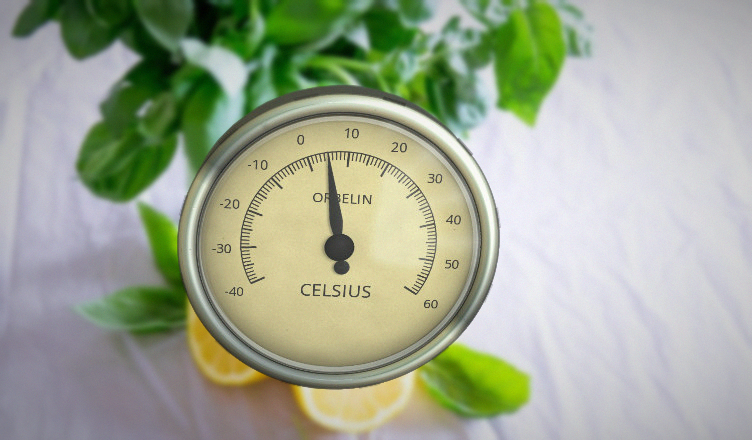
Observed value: 5 °C
